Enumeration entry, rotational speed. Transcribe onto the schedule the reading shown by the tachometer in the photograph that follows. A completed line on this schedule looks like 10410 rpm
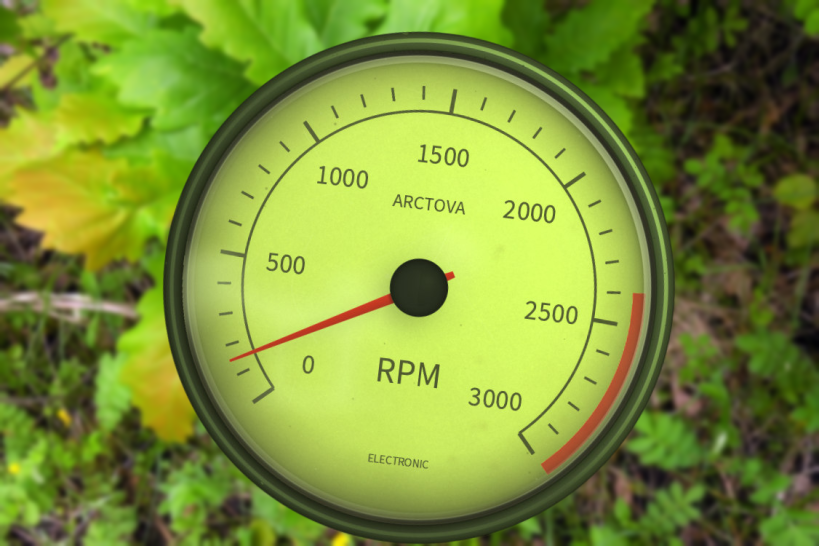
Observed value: 150 rpm
